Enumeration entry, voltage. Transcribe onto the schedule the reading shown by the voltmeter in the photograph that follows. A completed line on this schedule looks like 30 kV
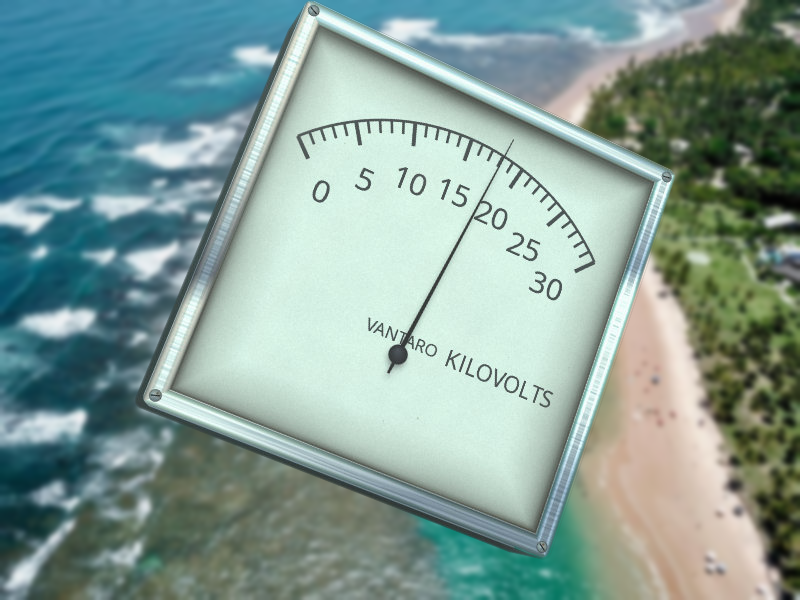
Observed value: 18 kV
